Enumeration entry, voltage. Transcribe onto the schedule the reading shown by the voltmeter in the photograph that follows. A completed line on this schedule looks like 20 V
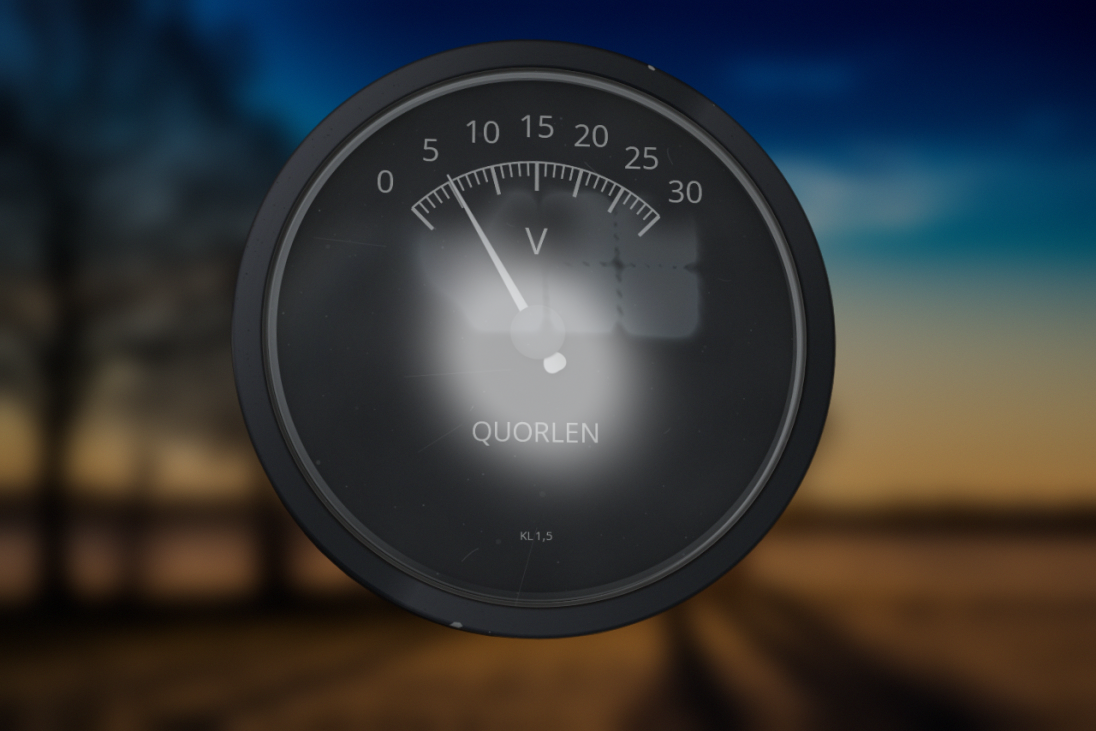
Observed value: 5 V
